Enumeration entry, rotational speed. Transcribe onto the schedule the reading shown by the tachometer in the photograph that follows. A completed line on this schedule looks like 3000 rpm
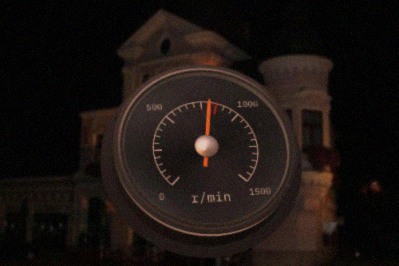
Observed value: 800 rpm
